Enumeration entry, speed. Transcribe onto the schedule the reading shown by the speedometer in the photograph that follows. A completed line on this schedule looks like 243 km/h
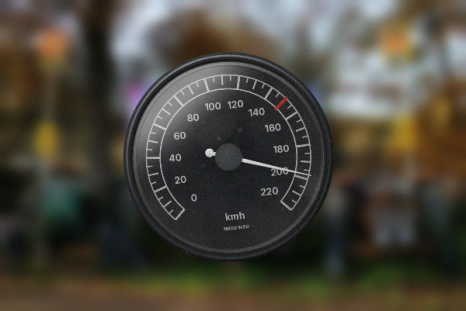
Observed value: 197.5 km/h
